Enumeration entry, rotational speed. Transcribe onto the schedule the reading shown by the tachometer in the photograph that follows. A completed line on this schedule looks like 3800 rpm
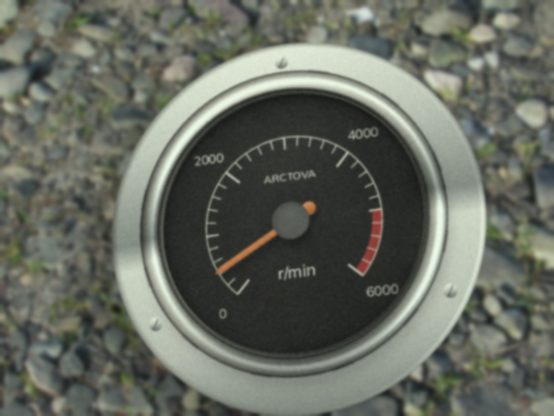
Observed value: 400 rpm
